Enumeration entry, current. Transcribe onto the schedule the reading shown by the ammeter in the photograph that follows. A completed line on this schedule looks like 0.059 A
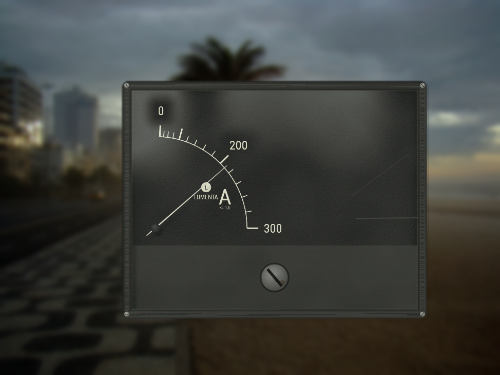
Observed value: 210 A
